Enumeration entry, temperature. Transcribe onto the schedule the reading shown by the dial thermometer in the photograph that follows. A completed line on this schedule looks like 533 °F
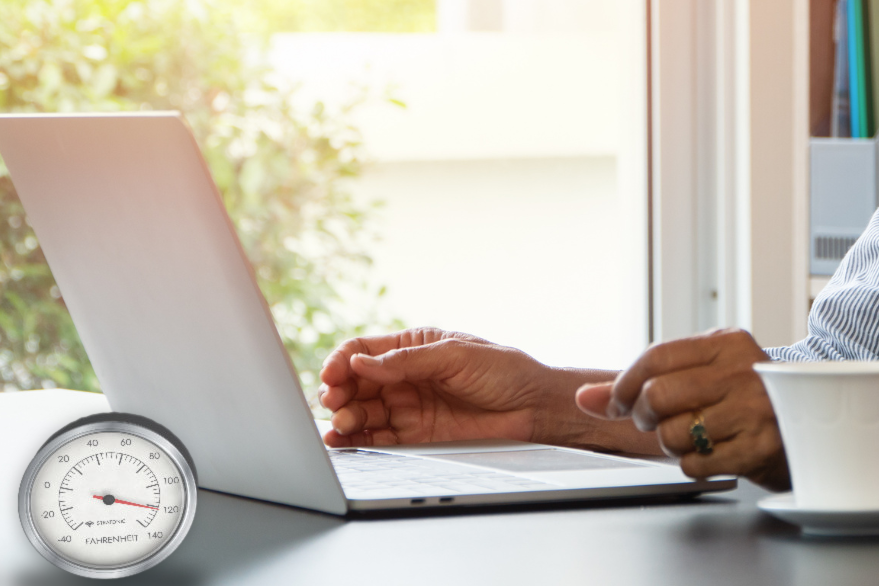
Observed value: 120 °F
